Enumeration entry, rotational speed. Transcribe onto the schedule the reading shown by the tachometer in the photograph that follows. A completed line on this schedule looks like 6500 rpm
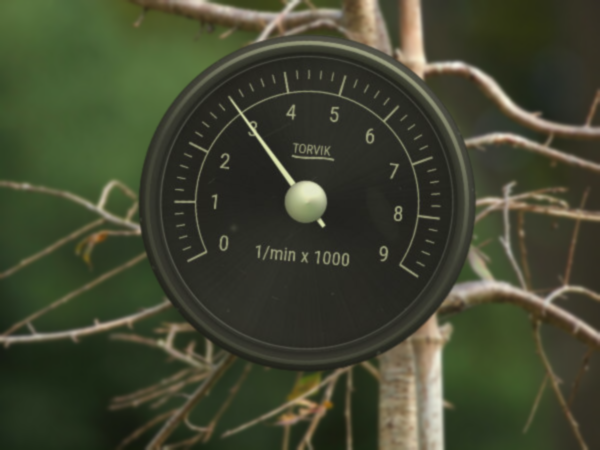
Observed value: 3000 rpm
